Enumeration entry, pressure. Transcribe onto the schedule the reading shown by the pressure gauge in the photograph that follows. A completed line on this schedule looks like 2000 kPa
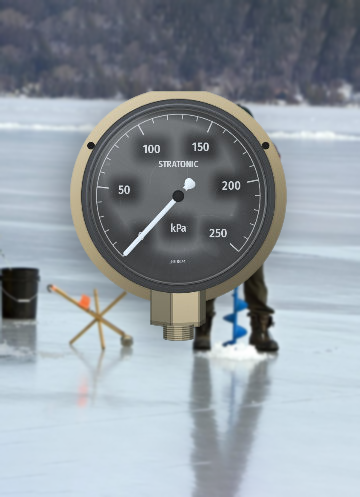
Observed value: 0 kPa
